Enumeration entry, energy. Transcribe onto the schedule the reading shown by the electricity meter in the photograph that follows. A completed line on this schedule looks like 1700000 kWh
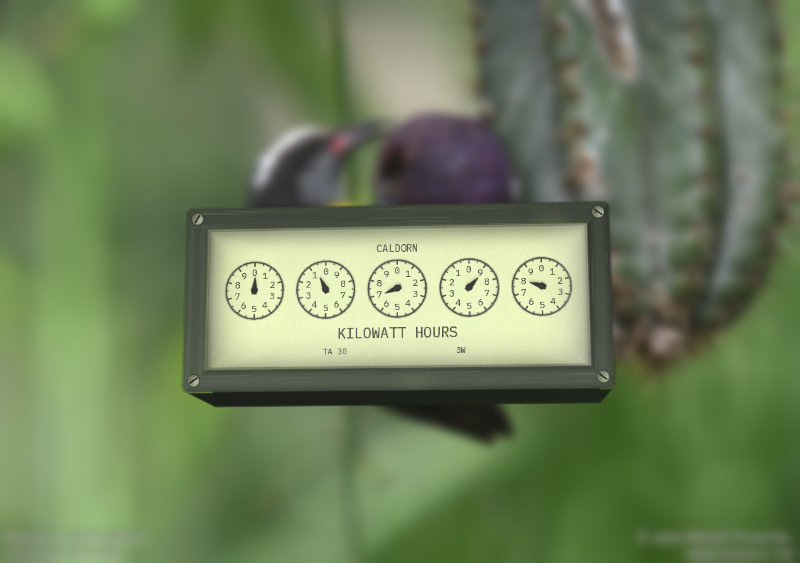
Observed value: 688 kWh
